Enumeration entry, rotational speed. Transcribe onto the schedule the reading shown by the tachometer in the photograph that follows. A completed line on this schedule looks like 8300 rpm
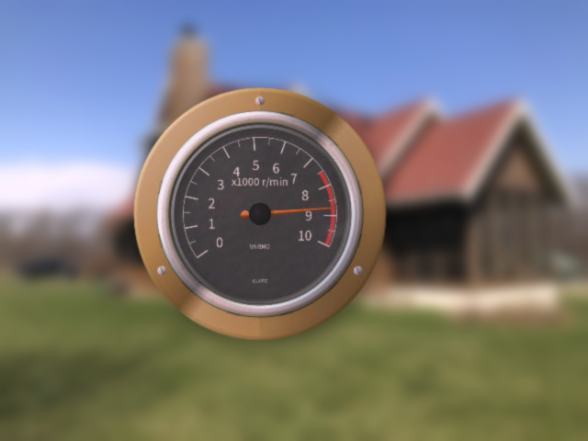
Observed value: 8750 rpm
